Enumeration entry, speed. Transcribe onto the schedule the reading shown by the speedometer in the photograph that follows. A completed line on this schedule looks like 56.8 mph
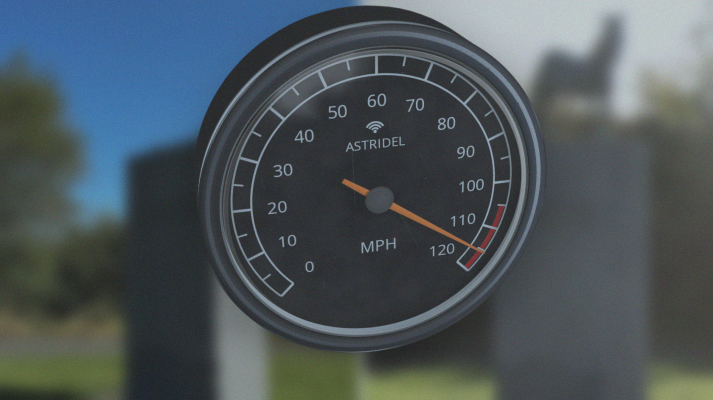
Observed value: 115 mph
